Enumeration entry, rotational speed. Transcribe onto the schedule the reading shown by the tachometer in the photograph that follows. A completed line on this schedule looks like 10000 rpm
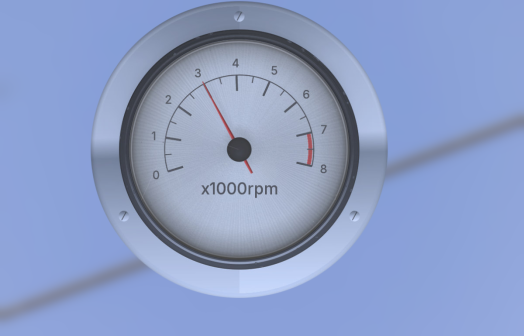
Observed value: 3000 rpm
